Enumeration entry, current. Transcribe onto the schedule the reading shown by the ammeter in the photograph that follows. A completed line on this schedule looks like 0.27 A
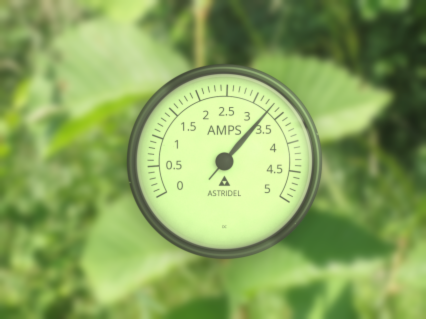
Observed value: 3.3 A
